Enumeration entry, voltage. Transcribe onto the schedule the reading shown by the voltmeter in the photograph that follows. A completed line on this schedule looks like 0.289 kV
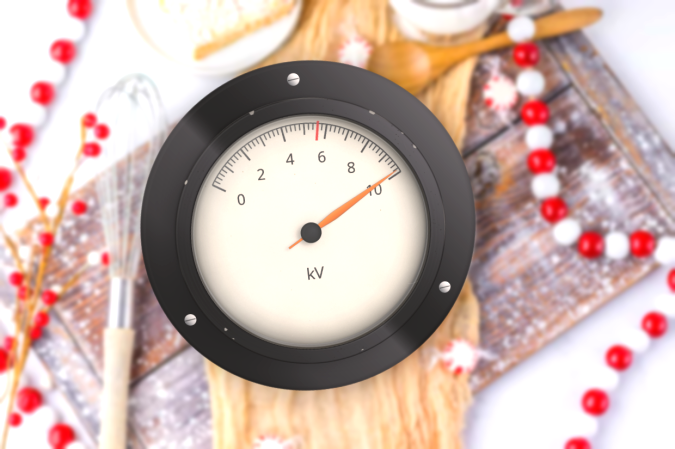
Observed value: 9.8 kV
